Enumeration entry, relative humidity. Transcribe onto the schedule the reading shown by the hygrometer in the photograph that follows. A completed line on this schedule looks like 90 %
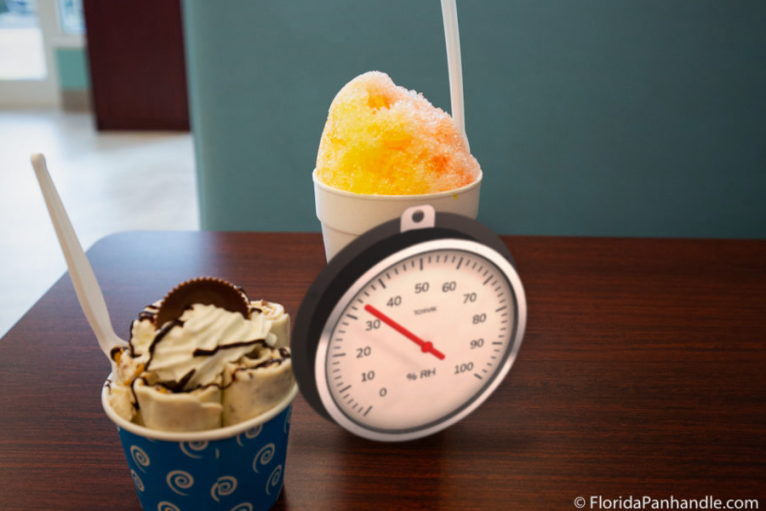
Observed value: 34 %
